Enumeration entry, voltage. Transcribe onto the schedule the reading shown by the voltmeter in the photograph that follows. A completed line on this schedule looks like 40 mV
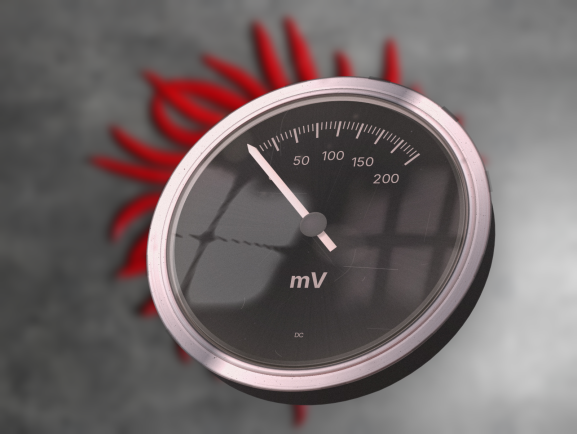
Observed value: 0 mV
